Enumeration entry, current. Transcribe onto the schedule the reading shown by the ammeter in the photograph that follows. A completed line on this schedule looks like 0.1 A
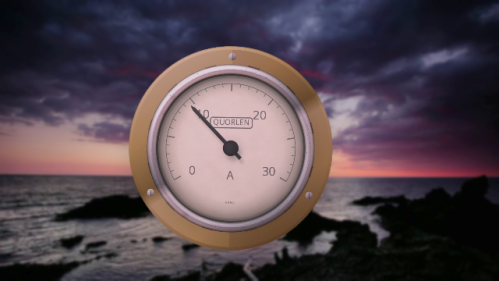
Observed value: 9.5 A
